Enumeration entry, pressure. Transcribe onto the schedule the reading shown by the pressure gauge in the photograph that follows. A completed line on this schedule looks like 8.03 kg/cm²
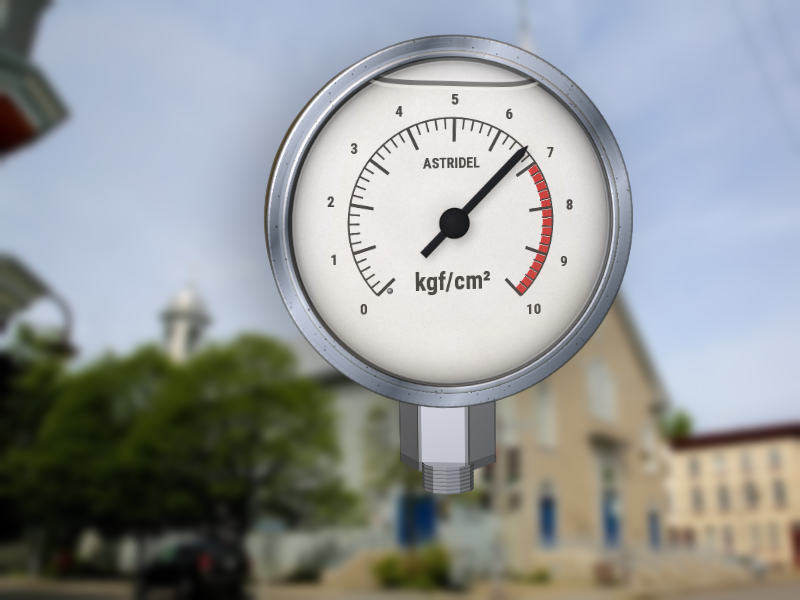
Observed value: 6.6 kg/cm²
